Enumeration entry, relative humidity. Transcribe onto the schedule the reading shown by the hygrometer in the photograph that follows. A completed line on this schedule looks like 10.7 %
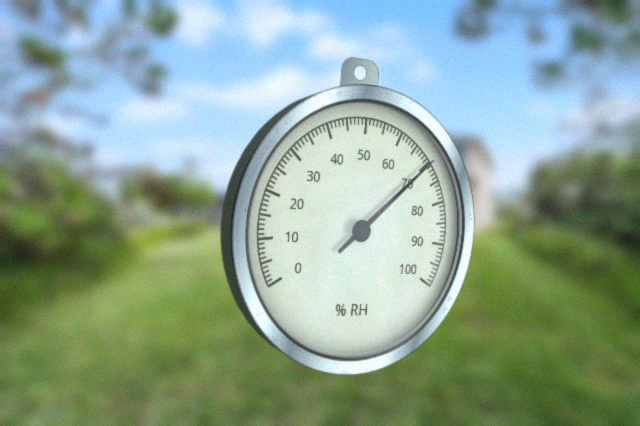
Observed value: 70 %
